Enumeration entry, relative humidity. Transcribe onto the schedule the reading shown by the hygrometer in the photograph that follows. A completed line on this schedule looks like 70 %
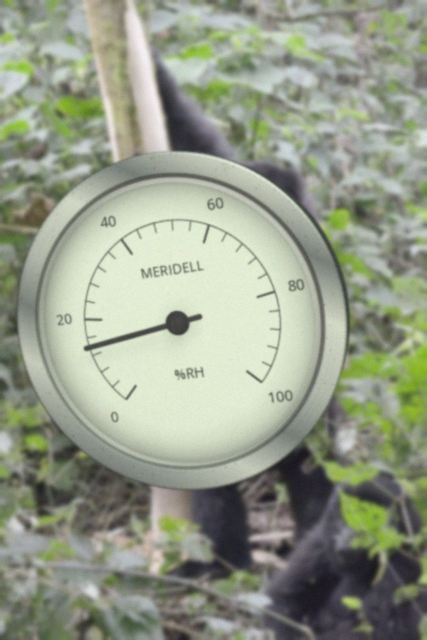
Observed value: 14 %
